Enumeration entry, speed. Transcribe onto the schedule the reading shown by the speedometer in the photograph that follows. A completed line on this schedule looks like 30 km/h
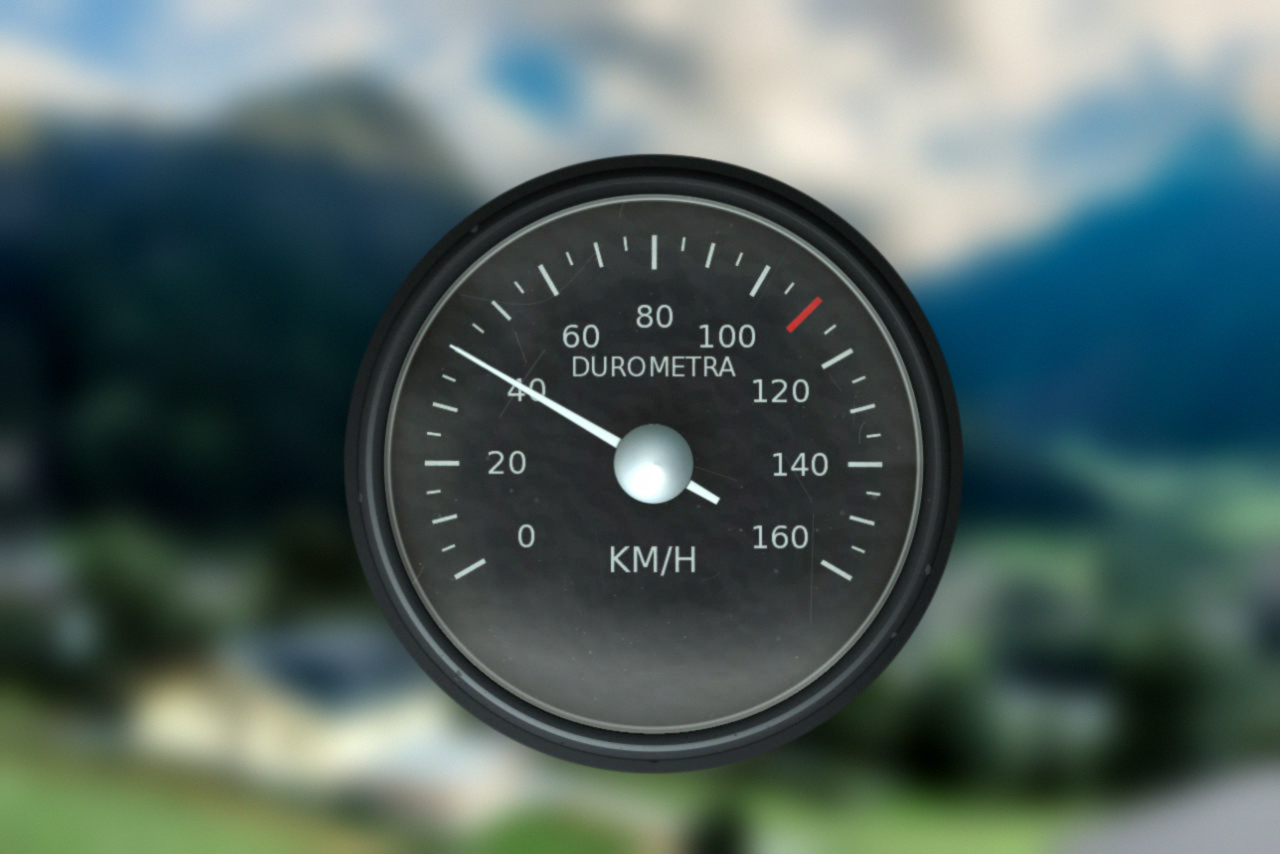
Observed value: 40 km/h
